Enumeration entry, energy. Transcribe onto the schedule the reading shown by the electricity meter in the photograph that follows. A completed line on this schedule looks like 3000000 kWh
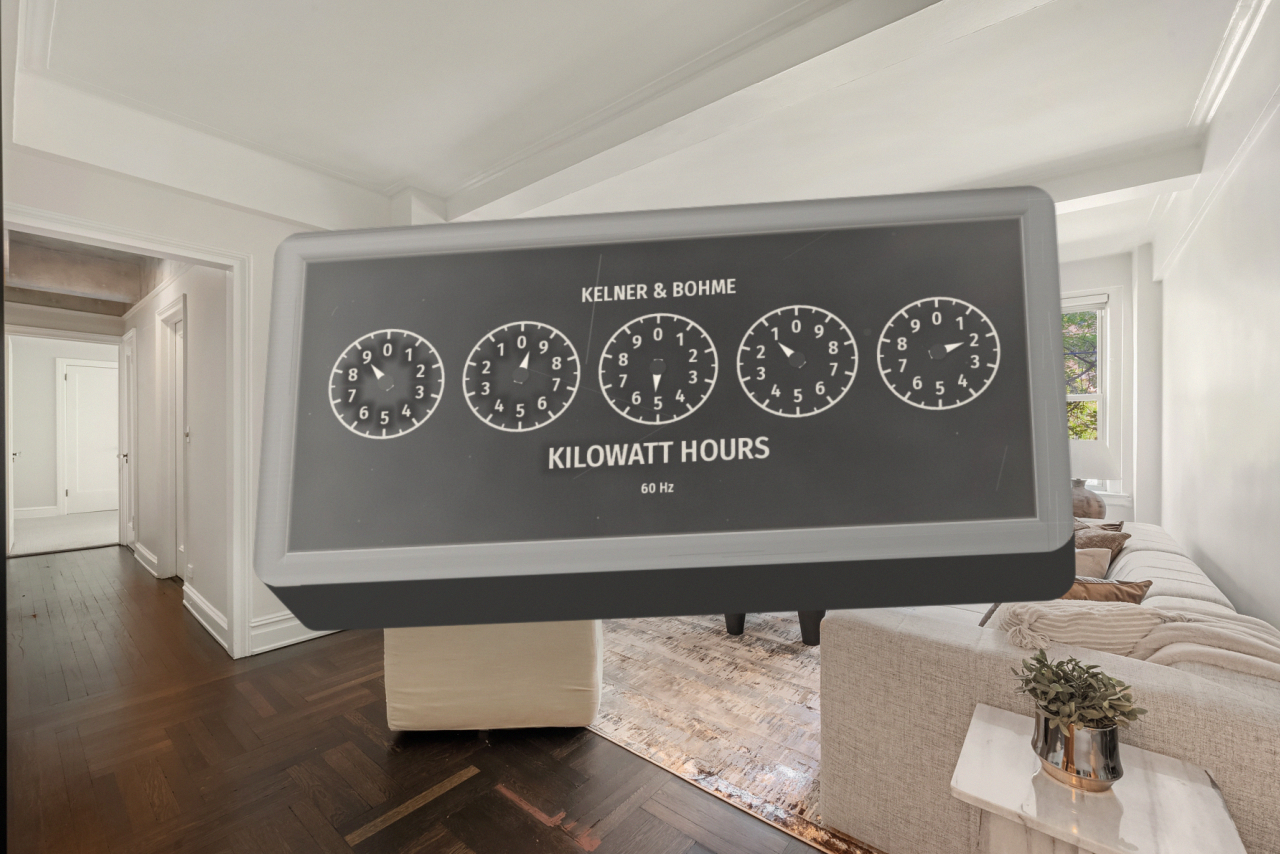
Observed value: 89512 kWh
